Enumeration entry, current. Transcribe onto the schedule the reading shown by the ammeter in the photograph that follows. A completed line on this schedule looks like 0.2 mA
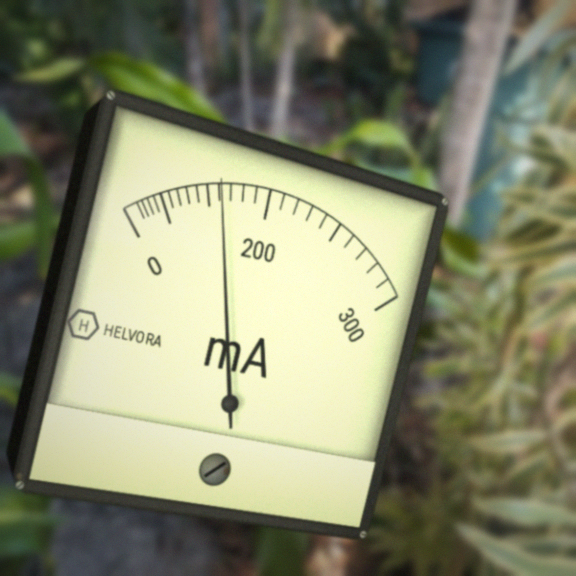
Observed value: 160 mA
